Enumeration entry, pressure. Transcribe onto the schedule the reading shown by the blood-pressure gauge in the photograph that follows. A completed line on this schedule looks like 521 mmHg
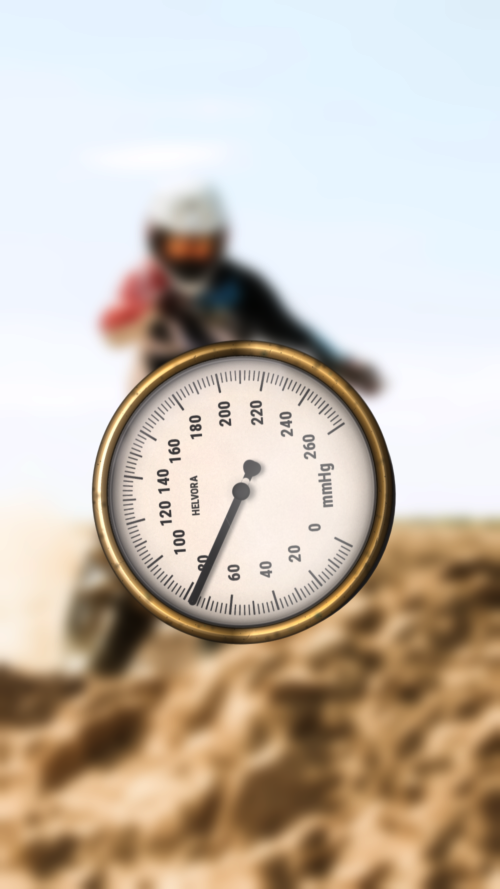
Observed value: 76 mmHg
